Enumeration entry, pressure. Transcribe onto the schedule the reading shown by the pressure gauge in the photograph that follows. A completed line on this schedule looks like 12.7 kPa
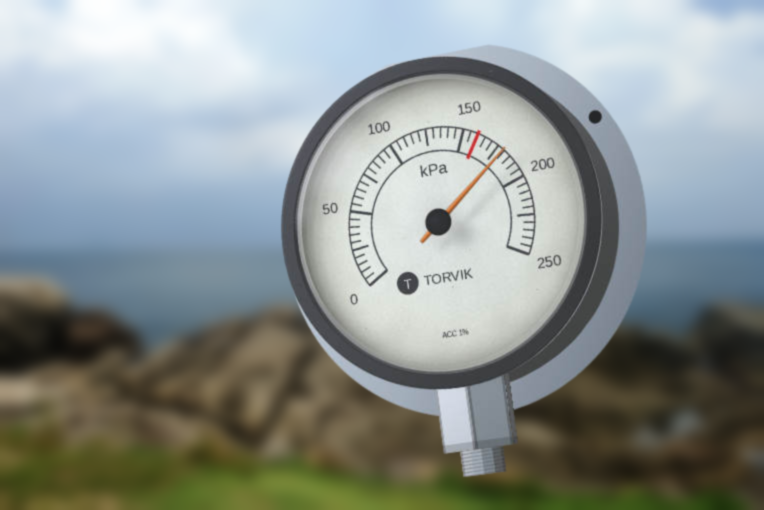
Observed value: 180 kPa
